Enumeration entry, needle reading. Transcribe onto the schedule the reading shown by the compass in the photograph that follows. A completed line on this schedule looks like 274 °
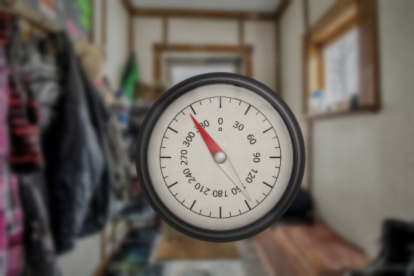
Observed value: 325 °
